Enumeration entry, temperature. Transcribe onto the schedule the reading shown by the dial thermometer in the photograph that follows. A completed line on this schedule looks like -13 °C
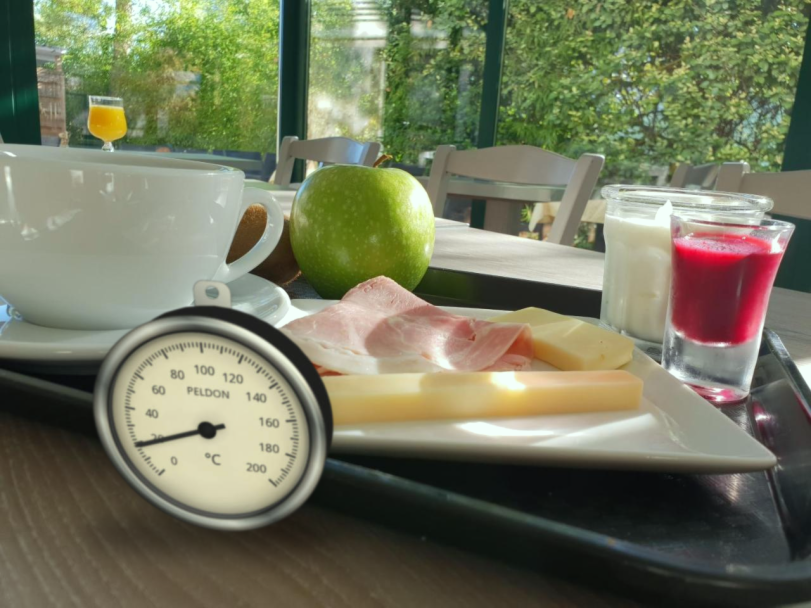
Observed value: 20 °C
